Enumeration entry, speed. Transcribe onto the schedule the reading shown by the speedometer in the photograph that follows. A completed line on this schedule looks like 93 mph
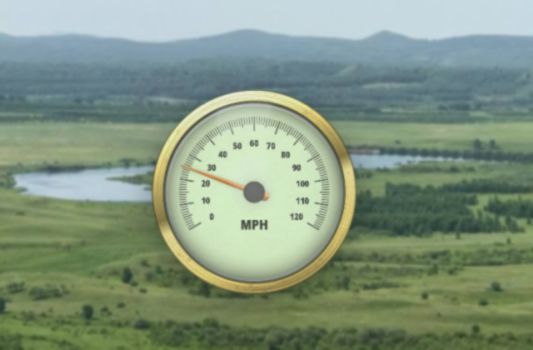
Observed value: 25 mph
